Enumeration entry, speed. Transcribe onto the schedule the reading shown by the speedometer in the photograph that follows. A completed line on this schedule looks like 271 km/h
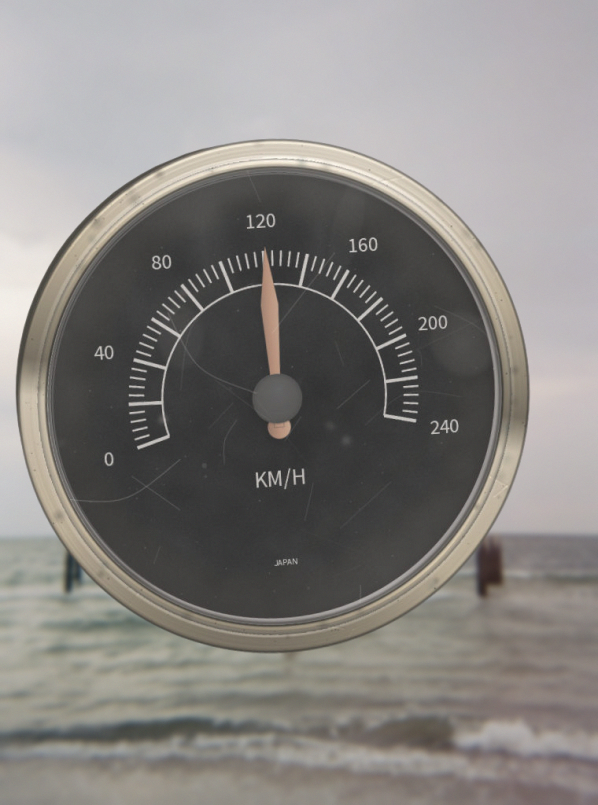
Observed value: 120 km/h
